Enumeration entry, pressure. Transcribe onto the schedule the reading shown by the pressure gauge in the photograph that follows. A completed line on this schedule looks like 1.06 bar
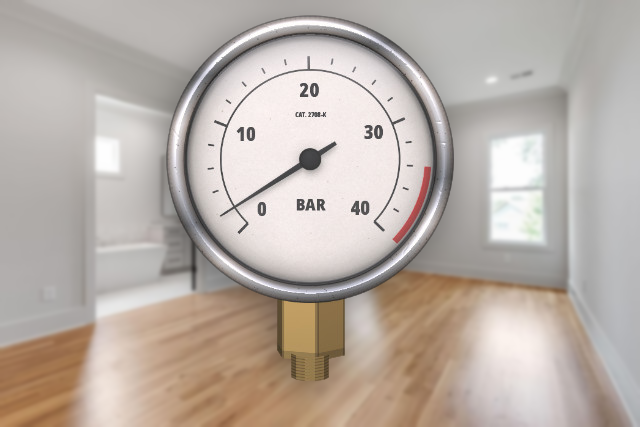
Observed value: 2 bar
